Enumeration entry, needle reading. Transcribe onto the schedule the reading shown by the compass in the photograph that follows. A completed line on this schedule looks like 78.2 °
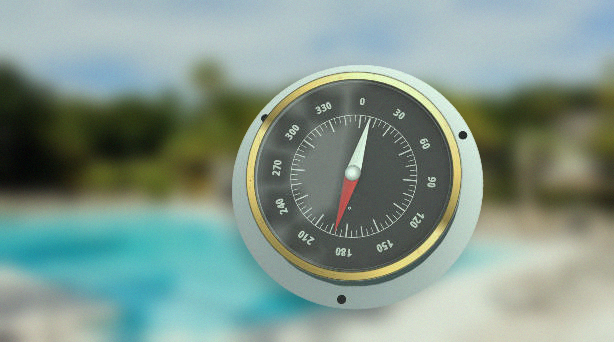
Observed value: 190 °
